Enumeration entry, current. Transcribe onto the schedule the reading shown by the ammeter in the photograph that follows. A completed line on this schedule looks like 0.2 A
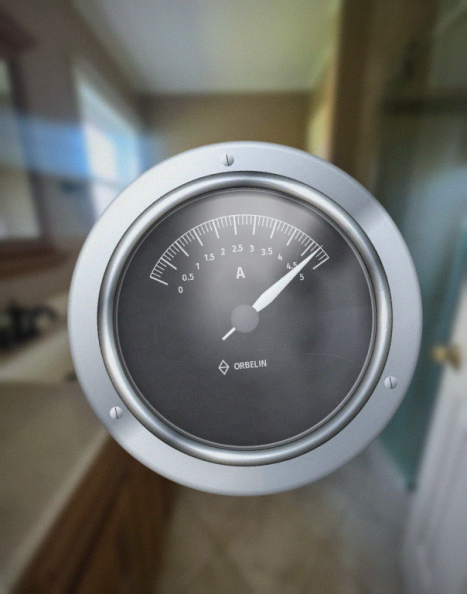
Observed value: 4.7 A
